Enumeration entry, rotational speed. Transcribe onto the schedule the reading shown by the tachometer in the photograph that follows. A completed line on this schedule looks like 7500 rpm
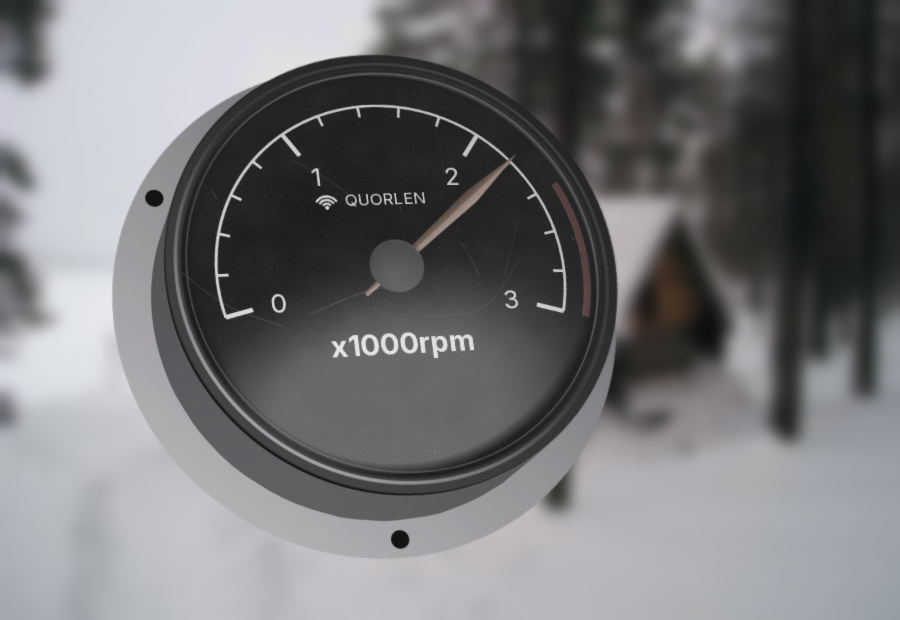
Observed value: 2200 rpm
